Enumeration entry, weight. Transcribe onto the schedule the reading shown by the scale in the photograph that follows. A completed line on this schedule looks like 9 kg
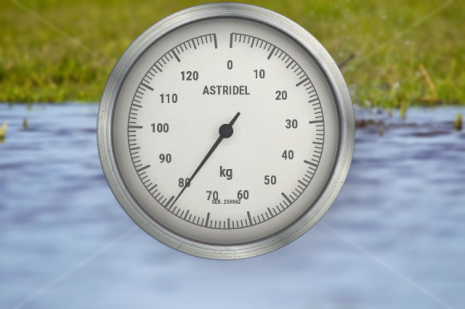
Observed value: 79 kg
